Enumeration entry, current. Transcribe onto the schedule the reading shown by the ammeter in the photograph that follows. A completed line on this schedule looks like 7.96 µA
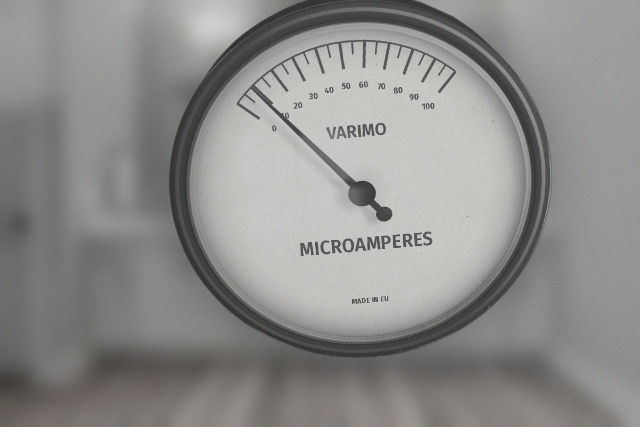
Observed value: 10 µA
